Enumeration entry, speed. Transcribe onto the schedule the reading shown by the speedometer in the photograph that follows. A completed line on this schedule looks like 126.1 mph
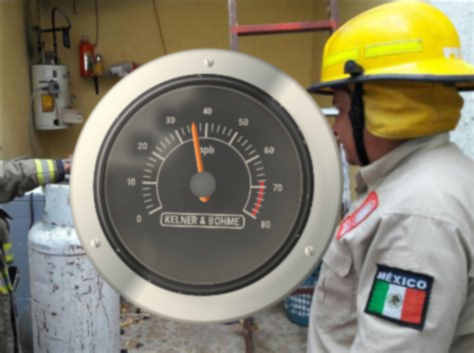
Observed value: 36 mph
